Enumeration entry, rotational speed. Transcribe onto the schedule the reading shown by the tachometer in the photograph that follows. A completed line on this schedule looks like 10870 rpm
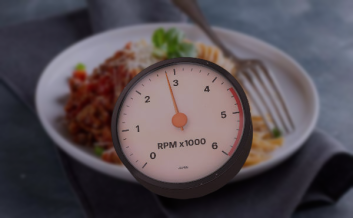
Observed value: 2800 rpm
